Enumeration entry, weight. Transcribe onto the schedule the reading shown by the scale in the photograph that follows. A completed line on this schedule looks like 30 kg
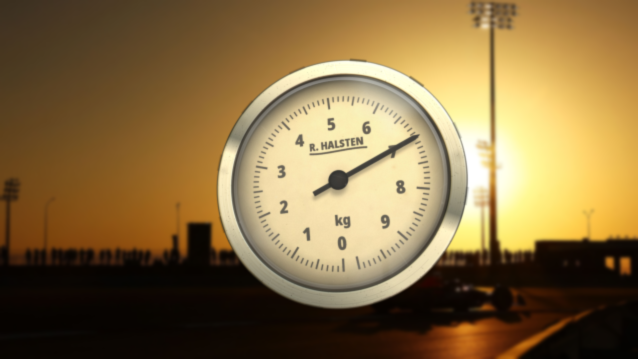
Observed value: 7 kg
